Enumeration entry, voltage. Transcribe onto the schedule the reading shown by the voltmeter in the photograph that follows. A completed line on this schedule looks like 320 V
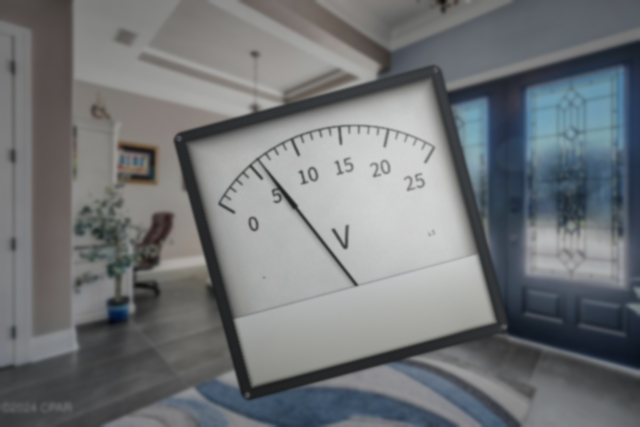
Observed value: 6 V
